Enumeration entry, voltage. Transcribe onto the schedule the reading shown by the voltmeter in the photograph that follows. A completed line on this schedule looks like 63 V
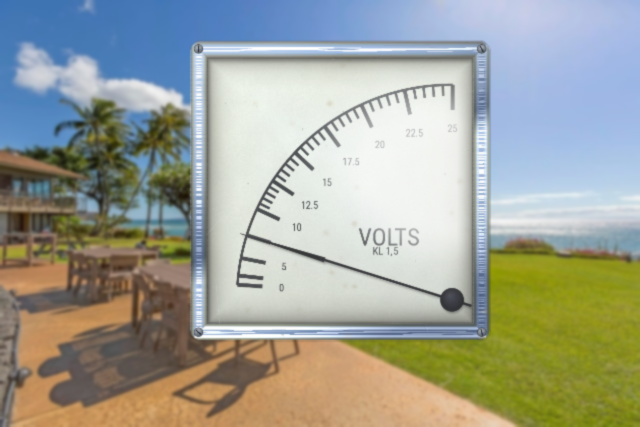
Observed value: 7.5 V
